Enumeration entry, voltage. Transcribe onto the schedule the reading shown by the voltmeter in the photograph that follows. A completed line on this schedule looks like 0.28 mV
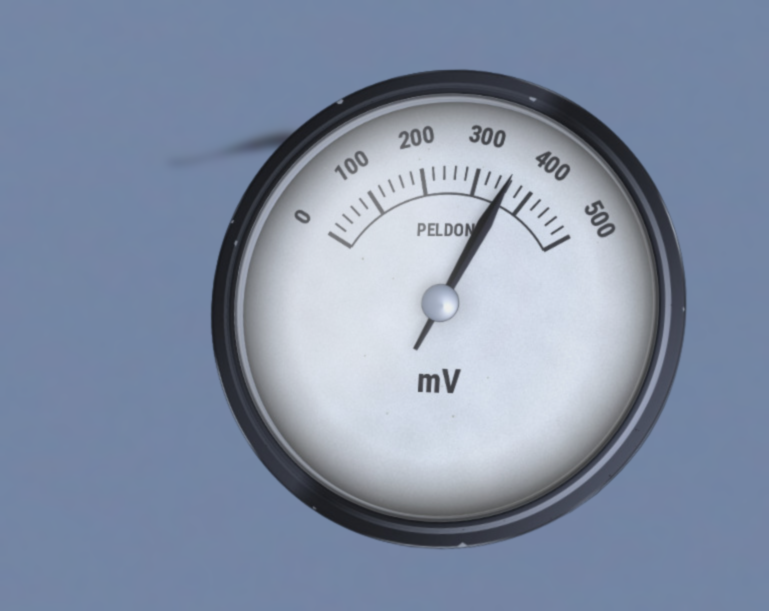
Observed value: 360 mV
